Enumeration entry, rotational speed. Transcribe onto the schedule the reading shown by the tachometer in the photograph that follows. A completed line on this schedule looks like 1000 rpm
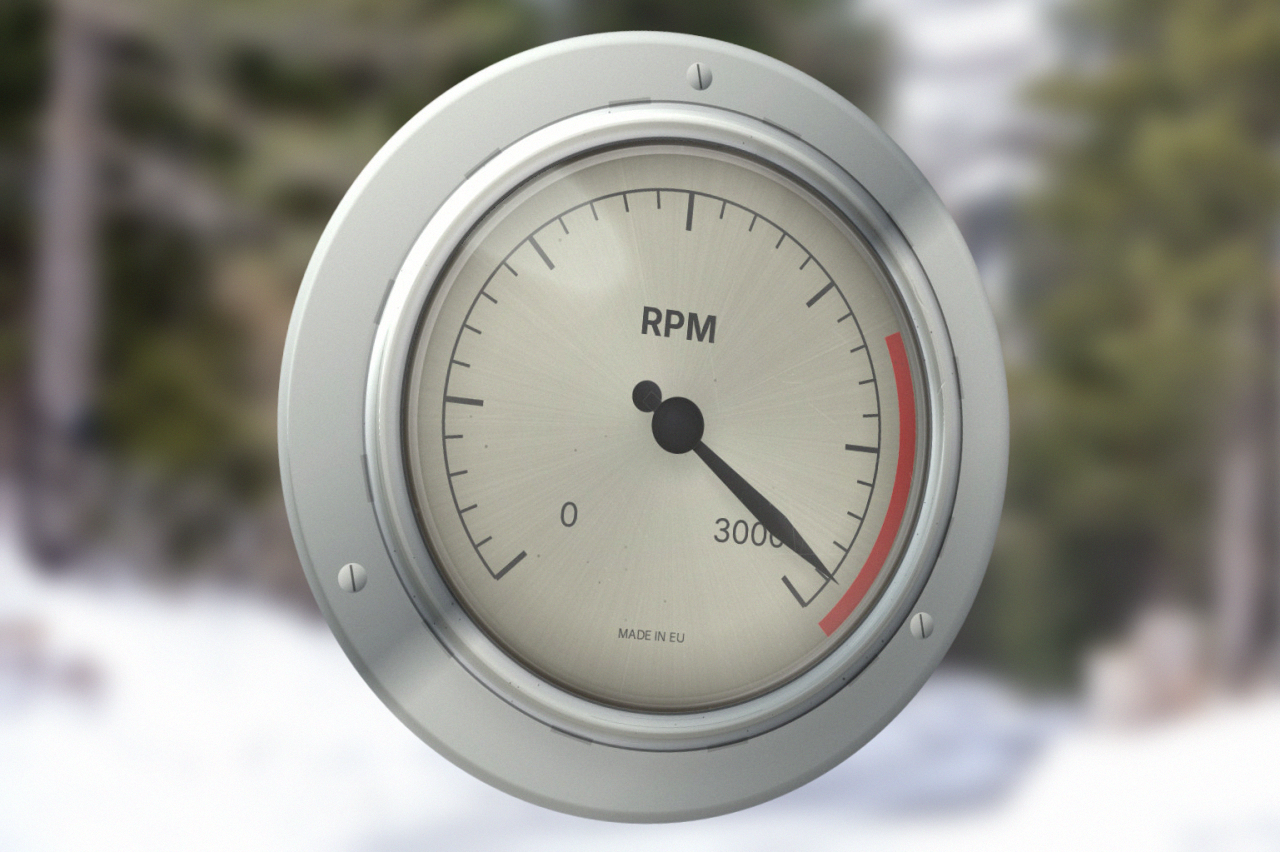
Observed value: 2900 rpm
